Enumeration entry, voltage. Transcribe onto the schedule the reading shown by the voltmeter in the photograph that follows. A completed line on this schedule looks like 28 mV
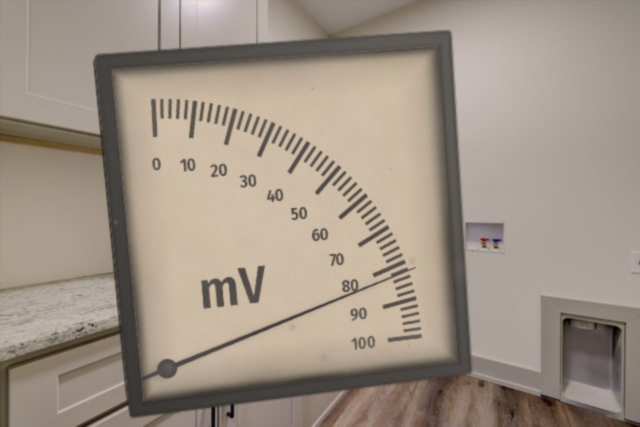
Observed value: 82 mV
